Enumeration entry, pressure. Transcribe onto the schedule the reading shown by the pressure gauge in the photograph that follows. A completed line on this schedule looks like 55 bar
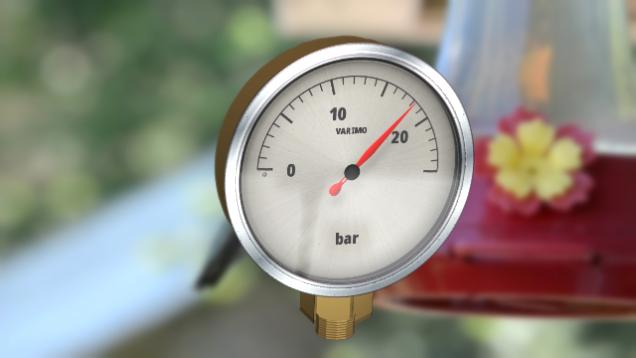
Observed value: 18 bar
